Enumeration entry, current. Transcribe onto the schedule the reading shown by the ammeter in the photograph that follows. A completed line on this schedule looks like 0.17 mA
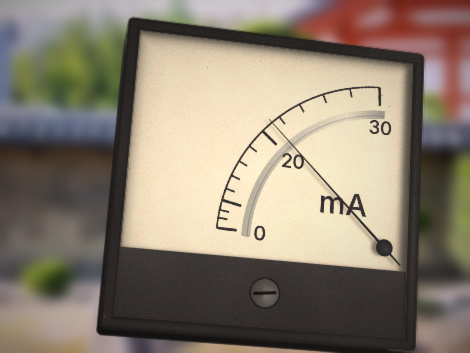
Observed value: 21 mA
